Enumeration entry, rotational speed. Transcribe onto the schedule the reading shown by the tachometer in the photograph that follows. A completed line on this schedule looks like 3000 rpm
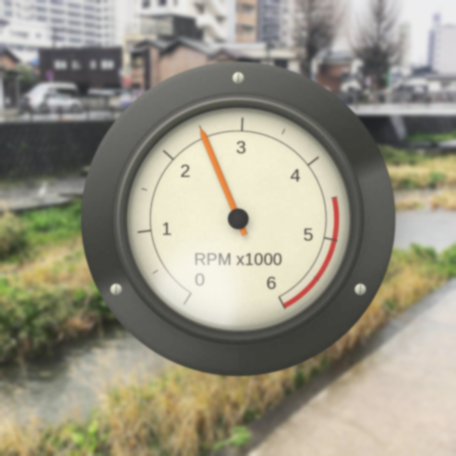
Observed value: 2500 rpm
